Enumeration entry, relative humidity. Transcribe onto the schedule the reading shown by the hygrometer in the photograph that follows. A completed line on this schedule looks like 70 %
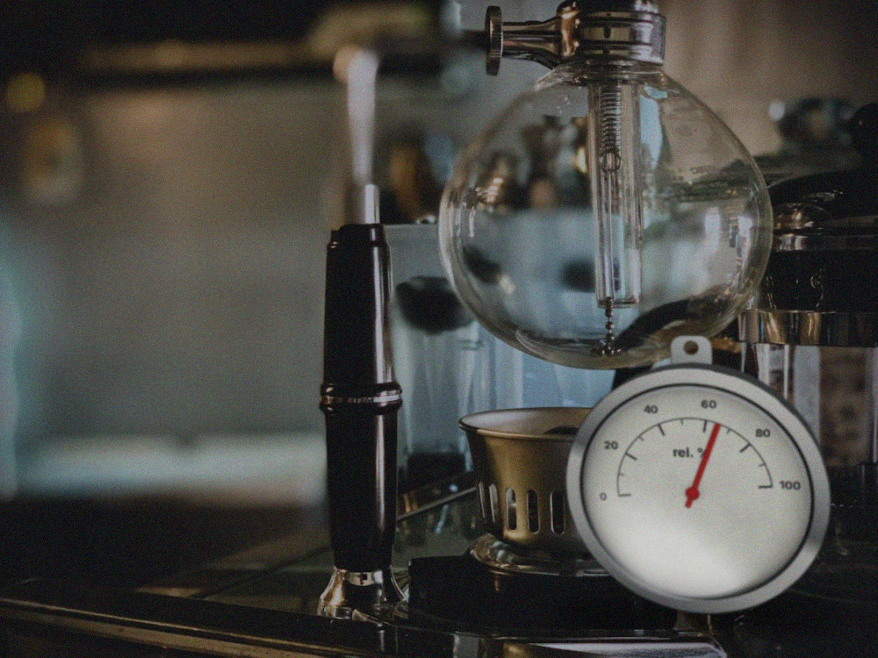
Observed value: 65 %
